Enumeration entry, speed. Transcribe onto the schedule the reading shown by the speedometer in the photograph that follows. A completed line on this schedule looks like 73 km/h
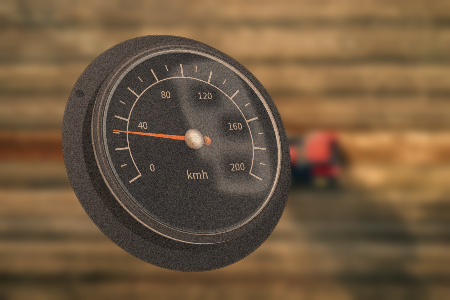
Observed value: 30 km/h
